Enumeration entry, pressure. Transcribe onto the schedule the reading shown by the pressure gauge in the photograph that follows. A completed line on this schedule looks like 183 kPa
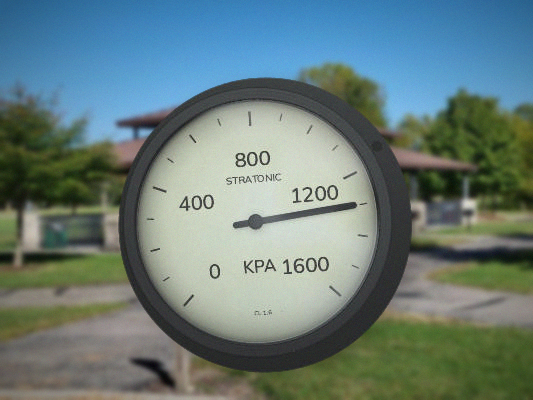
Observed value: 1300 kPa
